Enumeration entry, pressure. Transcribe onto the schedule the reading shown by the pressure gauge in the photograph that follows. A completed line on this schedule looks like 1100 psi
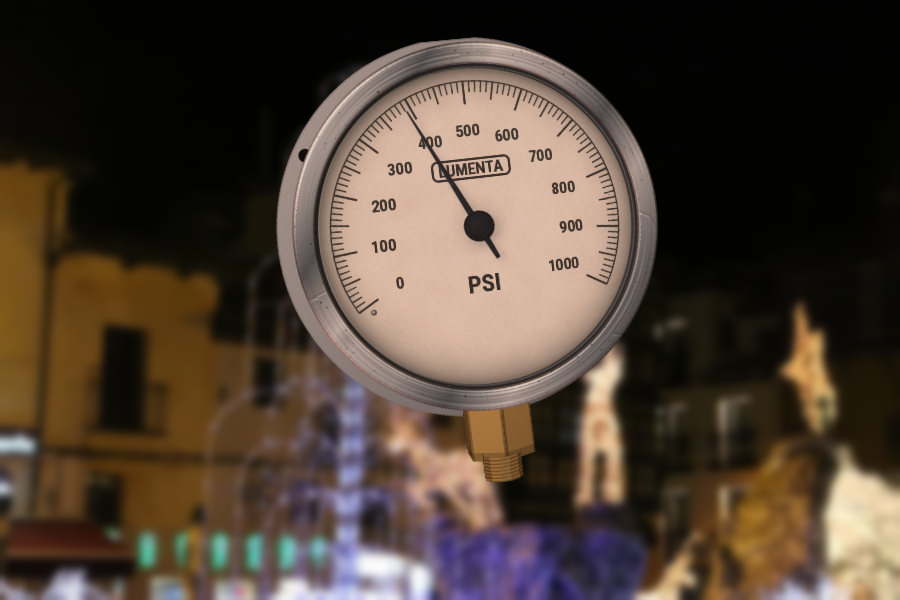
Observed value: 390 psi
